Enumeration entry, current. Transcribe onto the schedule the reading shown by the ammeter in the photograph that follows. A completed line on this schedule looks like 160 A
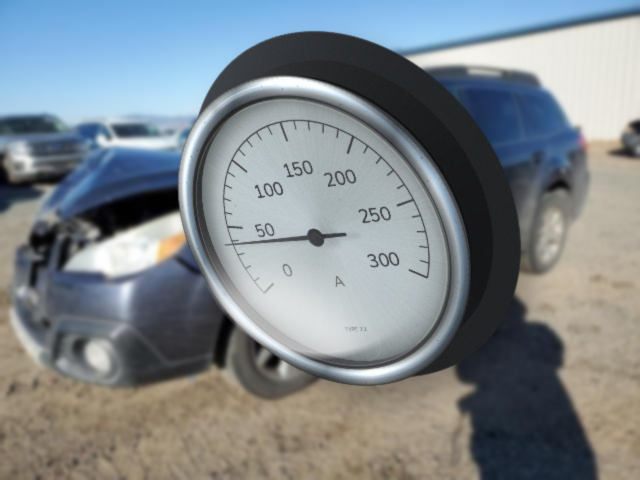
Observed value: 40 A
